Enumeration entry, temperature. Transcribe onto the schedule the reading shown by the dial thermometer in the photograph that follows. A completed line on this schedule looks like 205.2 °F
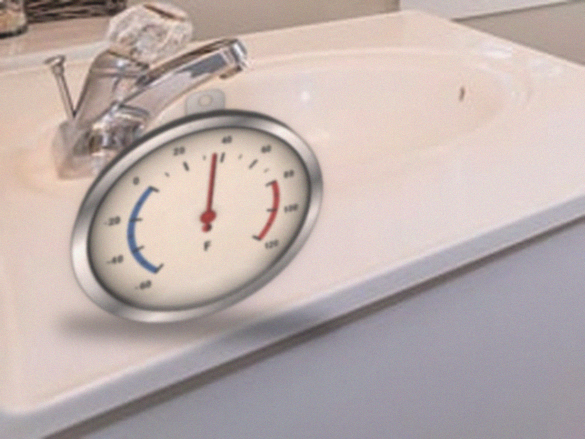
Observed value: 35 °F
